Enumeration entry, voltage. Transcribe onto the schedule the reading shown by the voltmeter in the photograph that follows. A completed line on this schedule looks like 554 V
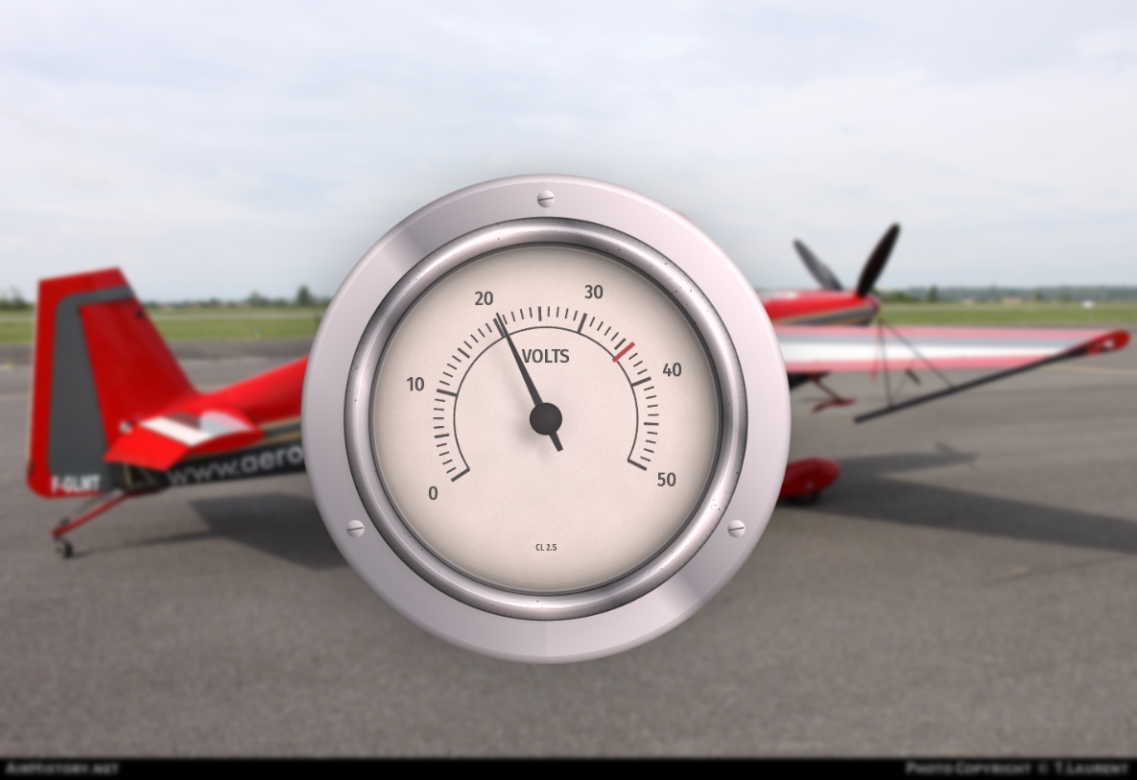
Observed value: 20.5 V
